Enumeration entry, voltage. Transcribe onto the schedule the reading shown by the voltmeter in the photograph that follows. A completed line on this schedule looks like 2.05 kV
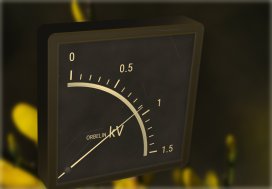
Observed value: 0.9 kV
